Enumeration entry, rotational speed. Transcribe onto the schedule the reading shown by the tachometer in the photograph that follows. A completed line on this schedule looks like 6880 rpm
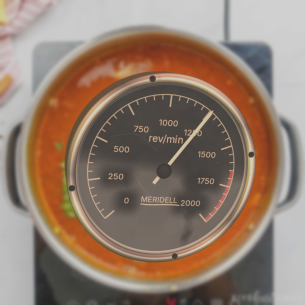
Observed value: 1250 rpm
